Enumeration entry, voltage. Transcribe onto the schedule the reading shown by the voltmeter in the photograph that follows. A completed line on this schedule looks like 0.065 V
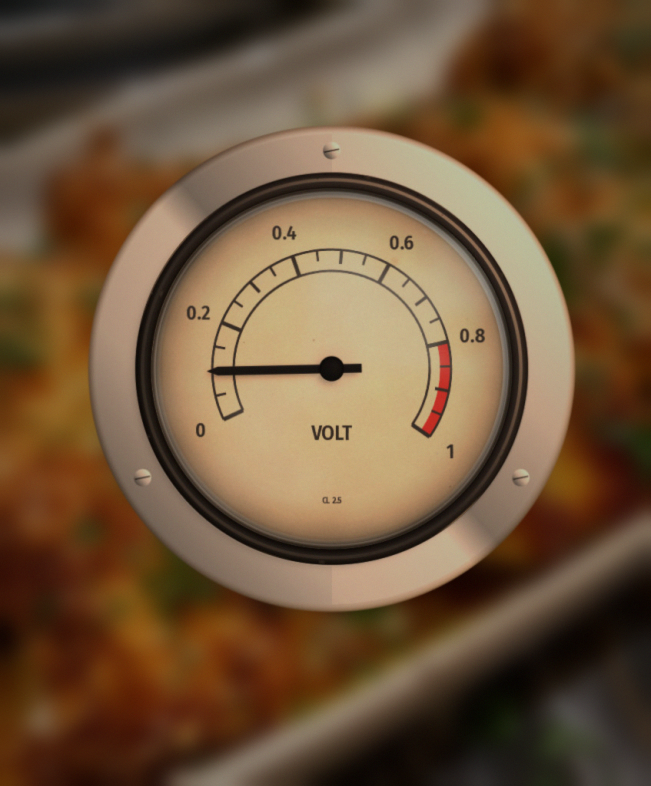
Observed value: 0.1 V
